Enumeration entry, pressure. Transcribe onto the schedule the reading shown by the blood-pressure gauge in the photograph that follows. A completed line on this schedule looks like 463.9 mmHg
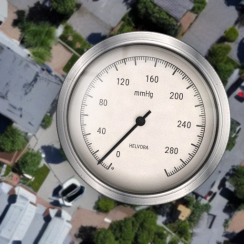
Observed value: 10 mmHg
